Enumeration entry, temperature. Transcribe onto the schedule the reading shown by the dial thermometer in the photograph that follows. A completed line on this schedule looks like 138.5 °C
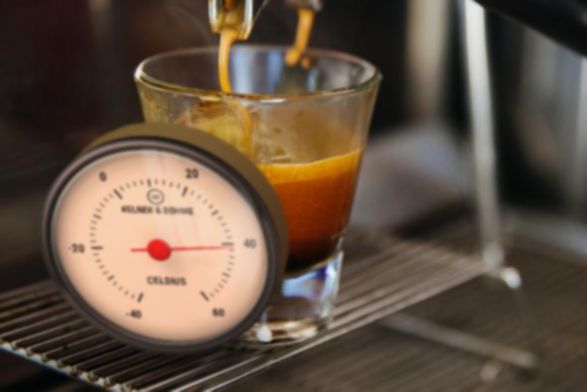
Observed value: 40 °C
